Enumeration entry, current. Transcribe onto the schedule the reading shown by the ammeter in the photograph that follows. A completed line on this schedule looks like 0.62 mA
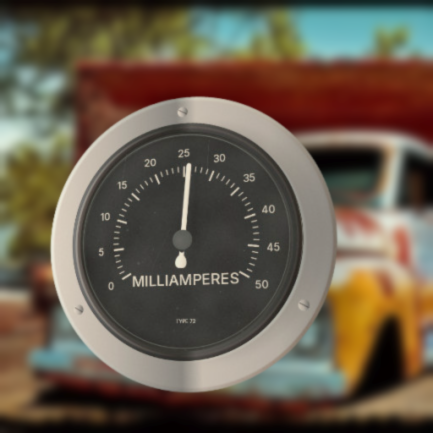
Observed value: 26 mA
